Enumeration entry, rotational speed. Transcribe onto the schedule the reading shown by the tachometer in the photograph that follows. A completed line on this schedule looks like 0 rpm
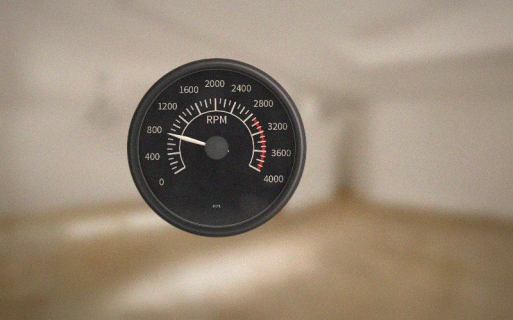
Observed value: 800 rpm
